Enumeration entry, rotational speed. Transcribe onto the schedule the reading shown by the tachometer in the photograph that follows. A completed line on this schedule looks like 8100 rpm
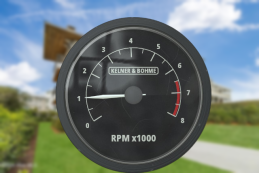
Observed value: 1000 rpm
